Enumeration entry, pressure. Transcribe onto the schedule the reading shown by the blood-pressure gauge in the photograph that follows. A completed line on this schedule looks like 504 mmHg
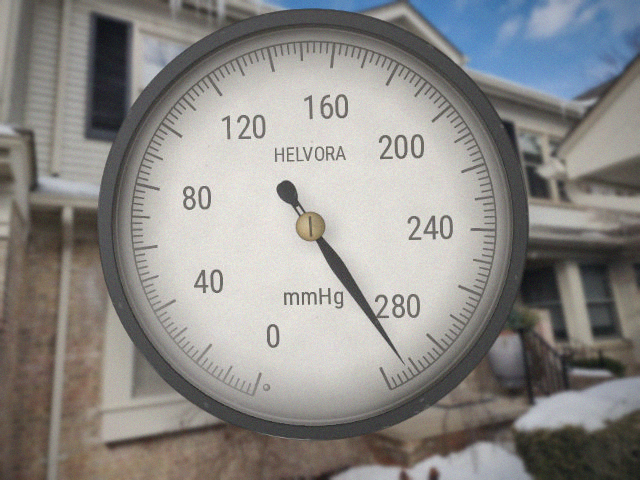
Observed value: 292 mmHg
